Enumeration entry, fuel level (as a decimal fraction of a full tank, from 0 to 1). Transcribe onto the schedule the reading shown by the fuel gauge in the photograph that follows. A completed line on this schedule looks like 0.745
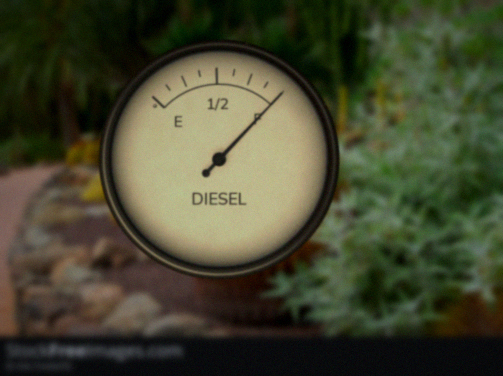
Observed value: 1
